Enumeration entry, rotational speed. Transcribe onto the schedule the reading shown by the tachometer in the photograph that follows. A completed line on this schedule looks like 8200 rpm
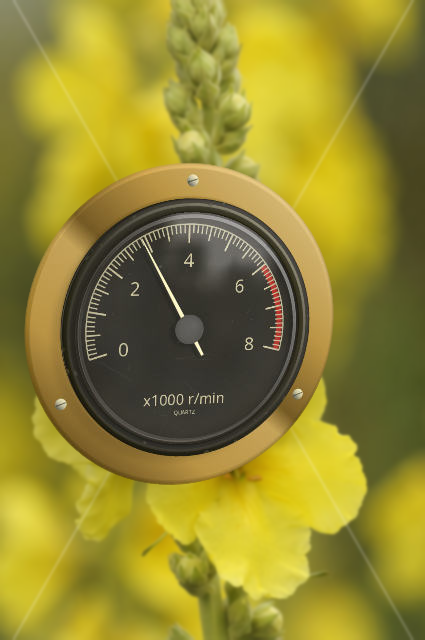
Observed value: 2900 rpm
